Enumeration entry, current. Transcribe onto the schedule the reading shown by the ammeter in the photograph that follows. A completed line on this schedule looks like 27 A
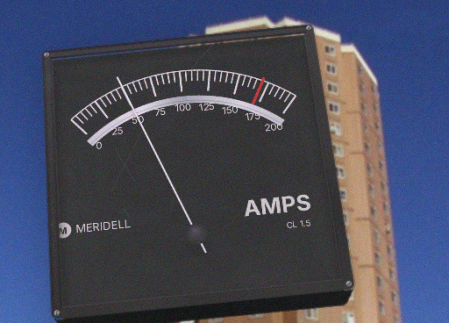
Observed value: 50 A
